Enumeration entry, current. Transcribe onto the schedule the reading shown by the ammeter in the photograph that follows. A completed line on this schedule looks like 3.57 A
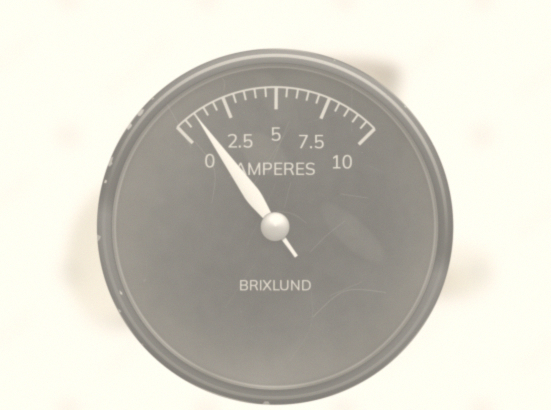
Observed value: 1 A
